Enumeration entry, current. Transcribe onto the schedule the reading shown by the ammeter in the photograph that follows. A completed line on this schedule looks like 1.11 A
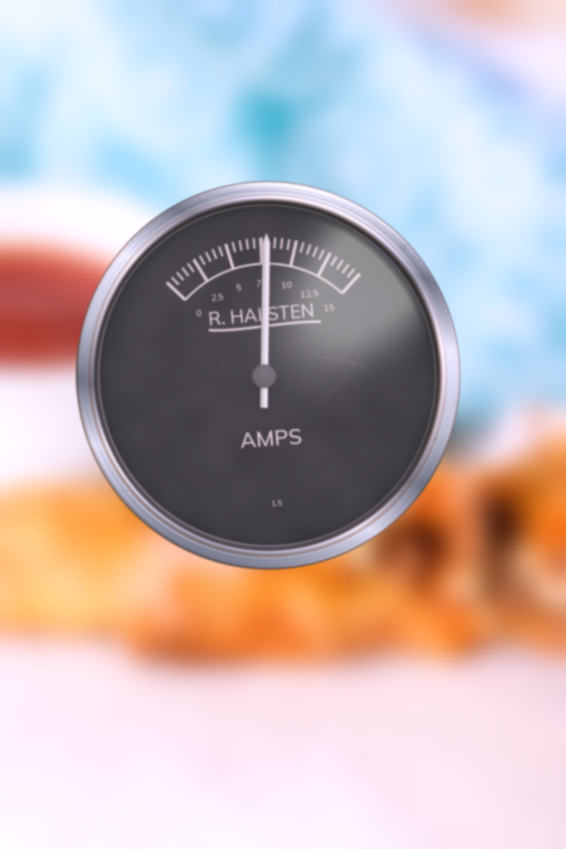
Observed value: 8 A
